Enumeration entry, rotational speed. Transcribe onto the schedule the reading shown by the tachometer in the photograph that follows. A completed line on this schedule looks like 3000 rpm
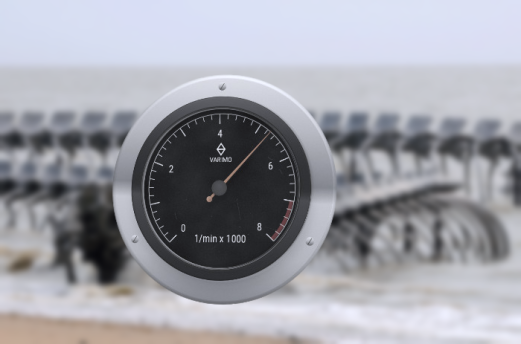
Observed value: 5300 rpm
